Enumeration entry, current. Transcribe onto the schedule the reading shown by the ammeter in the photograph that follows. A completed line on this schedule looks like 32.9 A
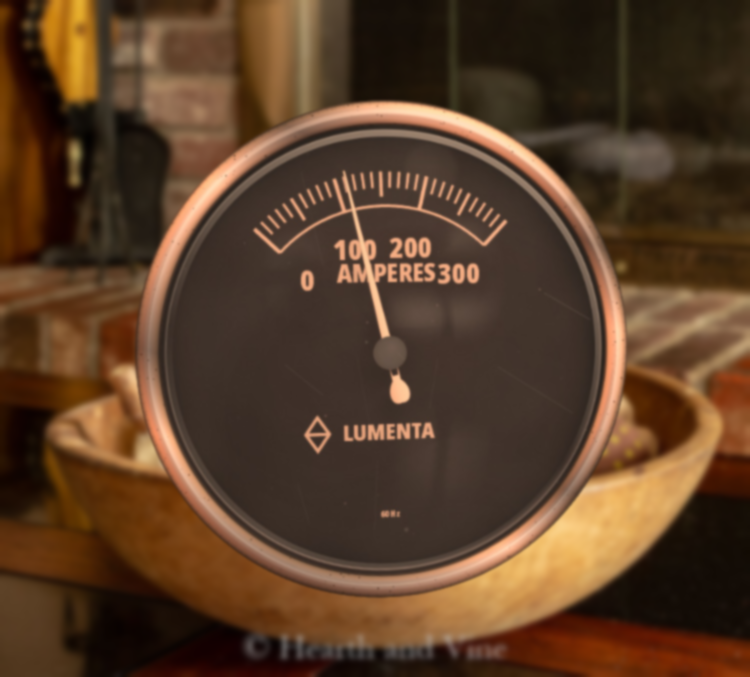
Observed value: 110 A
